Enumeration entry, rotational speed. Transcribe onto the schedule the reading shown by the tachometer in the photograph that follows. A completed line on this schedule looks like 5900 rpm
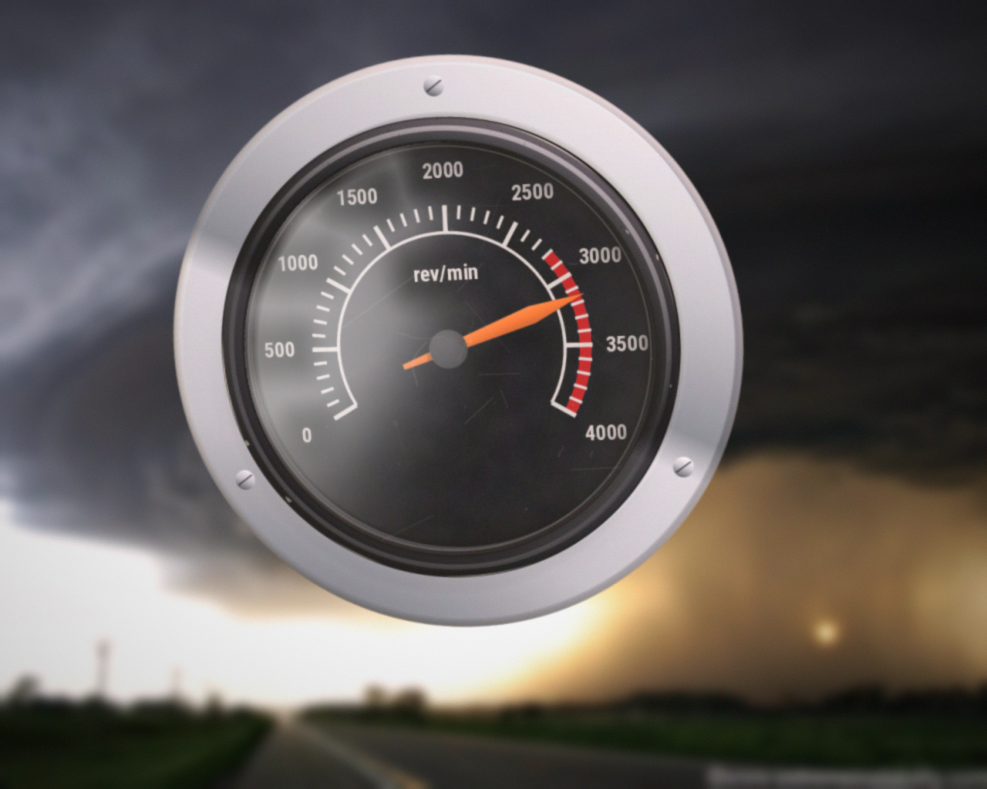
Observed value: 3150 rpm
